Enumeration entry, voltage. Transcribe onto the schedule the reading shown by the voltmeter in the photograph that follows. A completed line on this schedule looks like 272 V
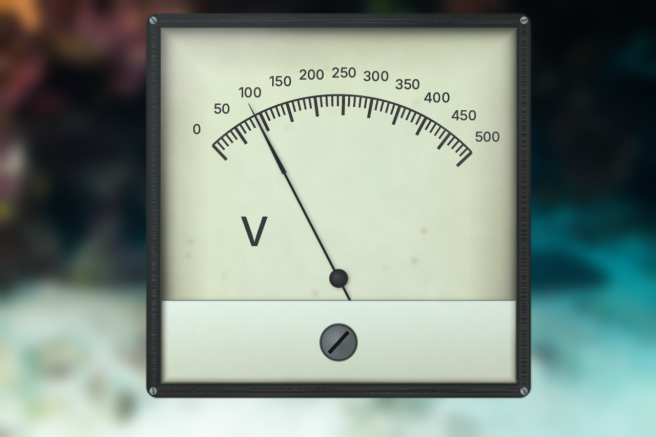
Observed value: 90 V
